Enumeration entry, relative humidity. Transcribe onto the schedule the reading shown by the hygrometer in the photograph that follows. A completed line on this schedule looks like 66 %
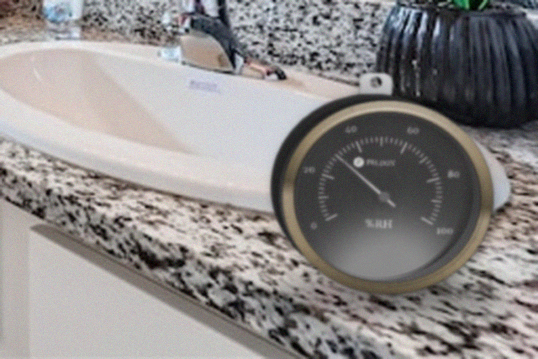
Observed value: 30 %
